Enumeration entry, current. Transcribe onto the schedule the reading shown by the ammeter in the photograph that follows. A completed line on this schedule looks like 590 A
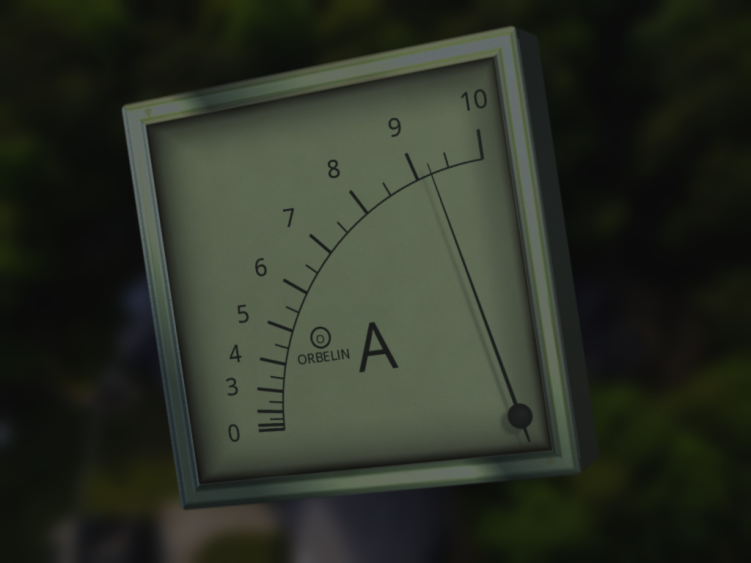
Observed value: 9.25 A
